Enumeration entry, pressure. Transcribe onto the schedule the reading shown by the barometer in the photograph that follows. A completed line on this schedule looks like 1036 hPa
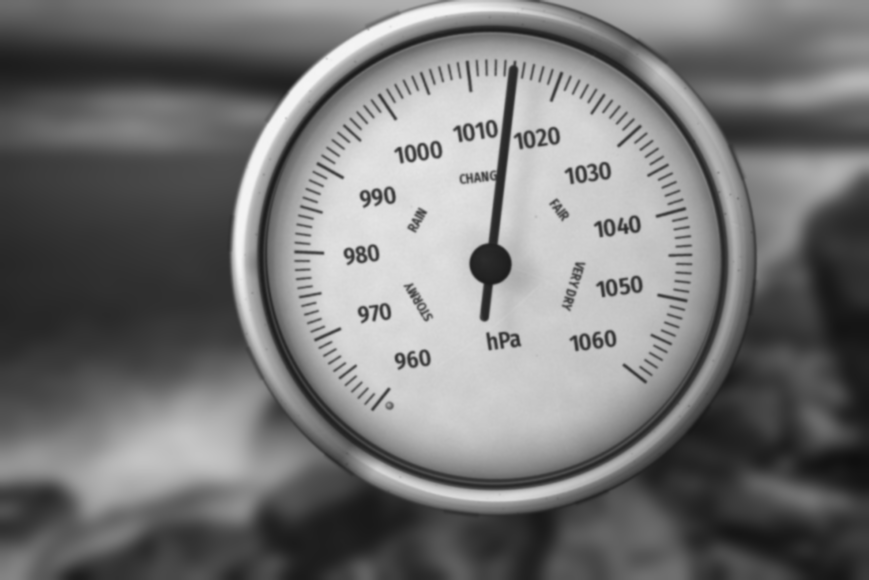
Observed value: 1015 hPa
